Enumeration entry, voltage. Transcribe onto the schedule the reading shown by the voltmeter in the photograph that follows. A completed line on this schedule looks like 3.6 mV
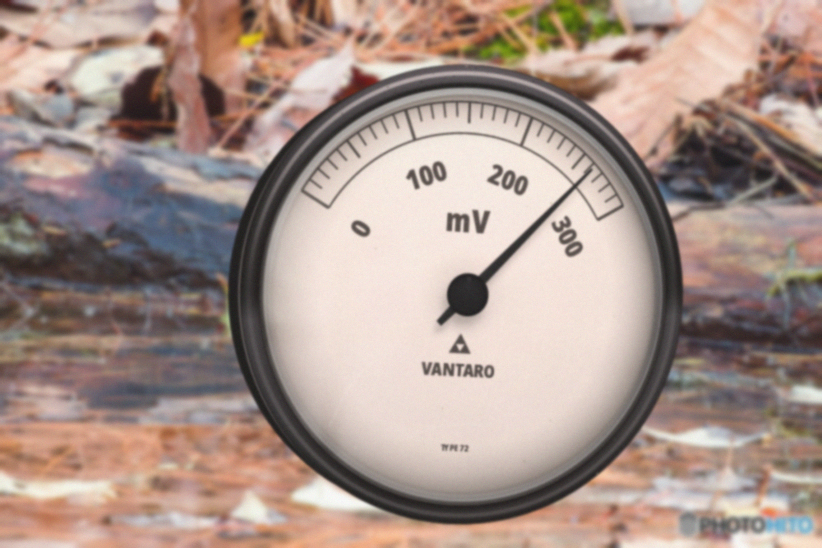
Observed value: 260 mV
